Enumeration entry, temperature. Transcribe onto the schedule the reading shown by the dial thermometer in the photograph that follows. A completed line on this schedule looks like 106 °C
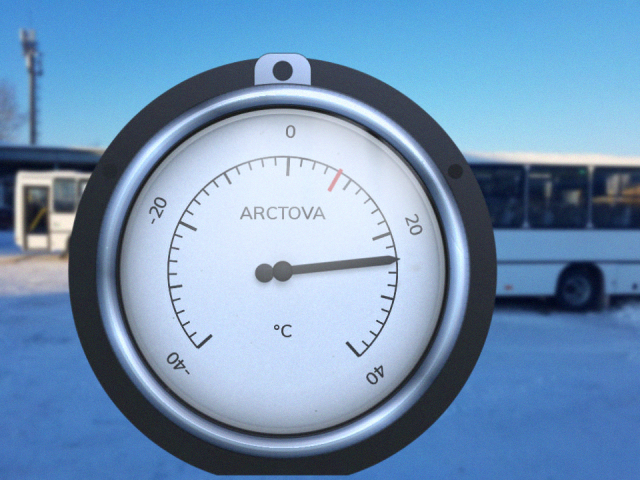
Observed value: 24 °C
